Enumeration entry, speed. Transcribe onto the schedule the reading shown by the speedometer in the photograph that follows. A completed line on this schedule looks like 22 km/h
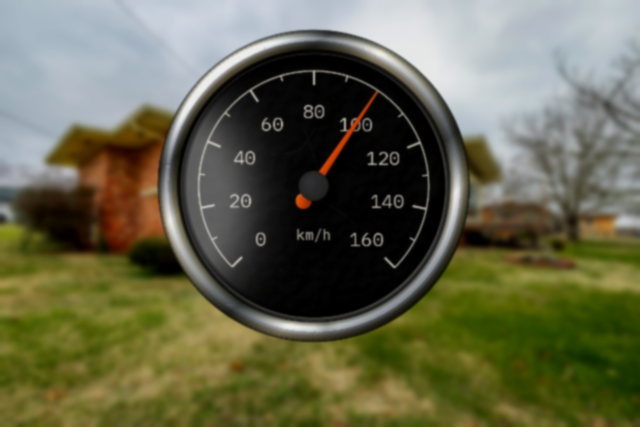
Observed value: 100 km/h
